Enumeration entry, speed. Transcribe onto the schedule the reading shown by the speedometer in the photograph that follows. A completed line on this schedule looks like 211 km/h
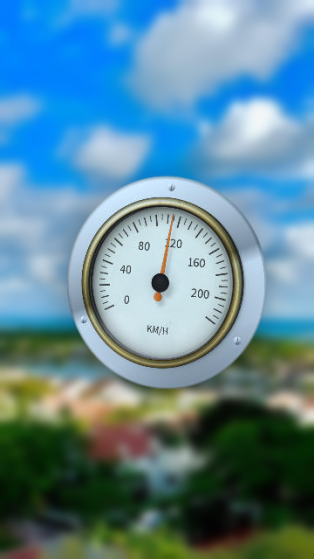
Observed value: 115 km/h
